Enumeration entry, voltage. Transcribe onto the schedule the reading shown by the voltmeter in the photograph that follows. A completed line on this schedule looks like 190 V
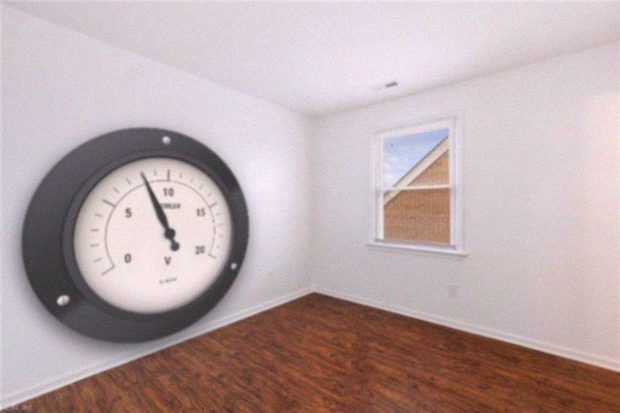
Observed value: 8 V
